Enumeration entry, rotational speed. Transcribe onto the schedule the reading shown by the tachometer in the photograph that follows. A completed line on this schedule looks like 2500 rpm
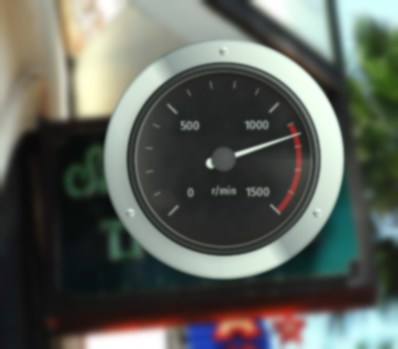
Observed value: 1150 rpm
